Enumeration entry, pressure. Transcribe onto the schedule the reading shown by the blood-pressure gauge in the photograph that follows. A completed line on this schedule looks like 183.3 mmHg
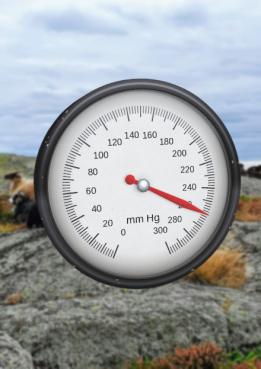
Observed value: 260 mmHg
